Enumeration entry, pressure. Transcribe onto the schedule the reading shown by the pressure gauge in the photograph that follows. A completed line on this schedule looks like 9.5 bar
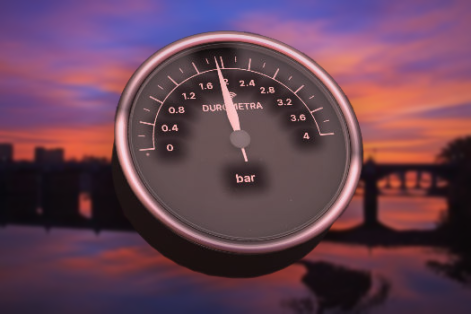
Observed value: 1.9 bar
